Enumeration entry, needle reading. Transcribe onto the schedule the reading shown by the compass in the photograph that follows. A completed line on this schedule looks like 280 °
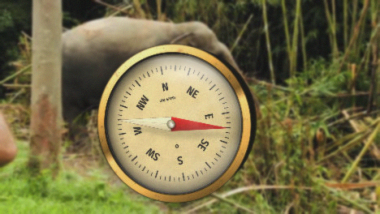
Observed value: 105 °
